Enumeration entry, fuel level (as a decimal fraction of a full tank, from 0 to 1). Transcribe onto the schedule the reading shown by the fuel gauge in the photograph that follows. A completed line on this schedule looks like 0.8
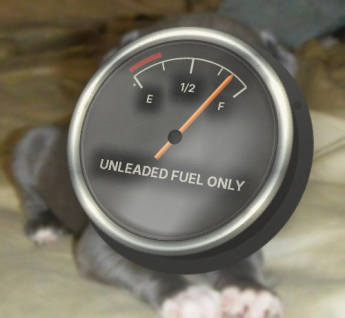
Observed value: 0.875
